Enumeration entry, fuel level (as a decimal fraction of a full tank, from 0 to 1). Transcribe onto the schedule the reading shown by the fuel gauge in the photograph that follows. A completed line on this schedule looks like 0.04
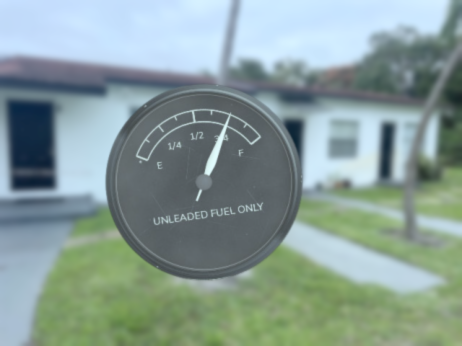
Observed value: 0.75
